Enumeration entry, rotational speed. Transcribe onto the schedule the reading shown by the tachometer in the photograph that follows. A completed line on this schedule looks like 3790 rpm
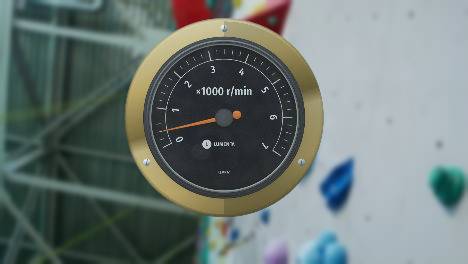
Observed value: 400 rpm
